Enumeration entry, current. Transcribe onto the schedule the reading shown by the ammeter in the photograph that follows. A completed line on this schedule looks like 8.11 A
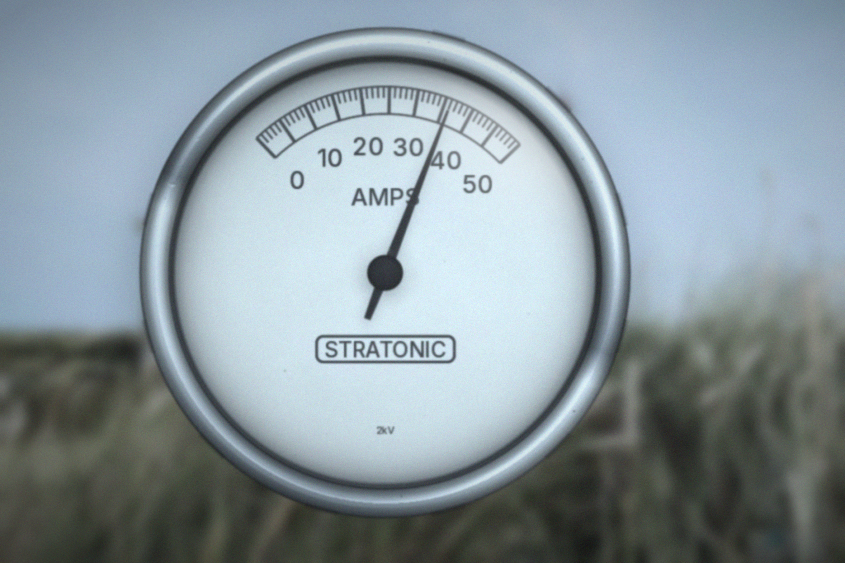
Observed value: 36 A
